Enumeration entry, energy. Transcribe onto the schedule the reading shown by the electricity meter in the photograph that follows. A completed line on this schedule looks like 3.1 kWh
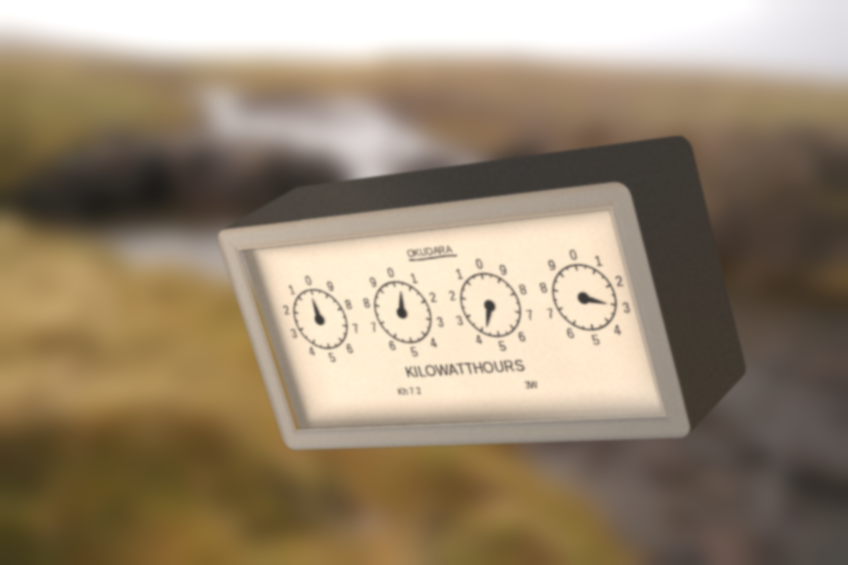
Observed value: 43 kWh
